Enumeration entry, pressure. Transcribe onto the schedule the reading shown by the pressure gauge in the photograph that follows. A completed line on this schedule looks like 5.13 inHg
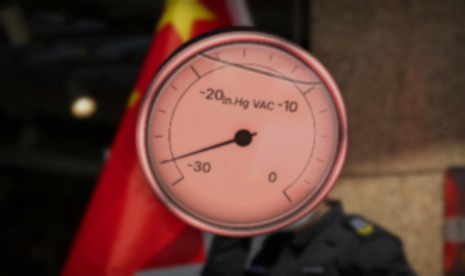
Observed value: -28 inHg
